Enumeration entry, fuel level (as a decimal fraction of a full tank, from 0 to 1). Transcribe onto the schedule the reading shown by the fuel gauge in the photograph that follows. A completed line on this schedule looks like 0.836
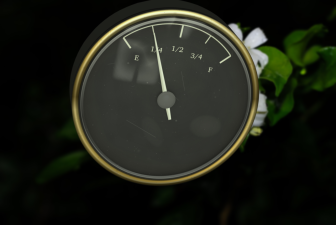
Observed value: 0.25
